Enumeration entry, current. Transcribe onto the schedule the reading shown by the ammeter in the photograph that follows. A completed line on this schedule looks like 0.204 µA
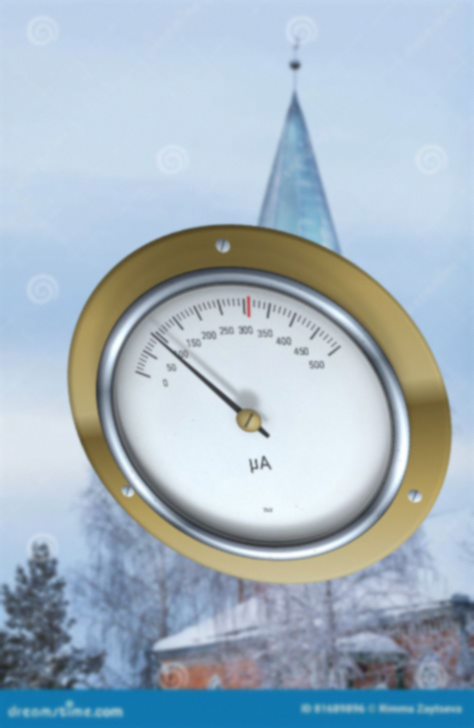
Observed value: 100 µA
